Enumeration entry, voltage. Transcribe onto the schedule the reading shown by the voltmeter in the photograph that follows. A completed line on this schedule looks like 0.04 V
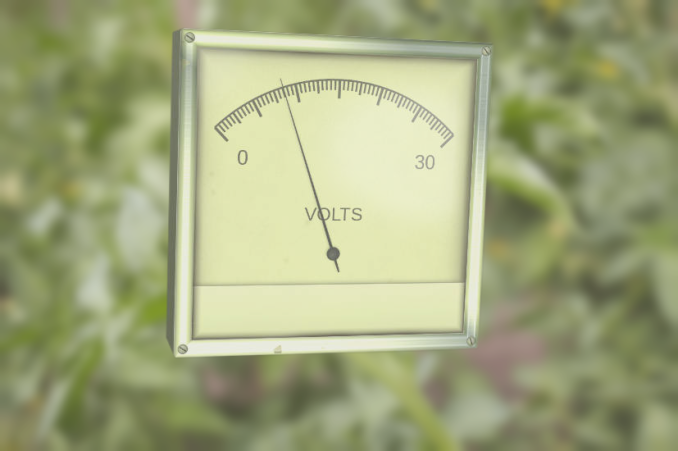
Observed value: 8.5 V
